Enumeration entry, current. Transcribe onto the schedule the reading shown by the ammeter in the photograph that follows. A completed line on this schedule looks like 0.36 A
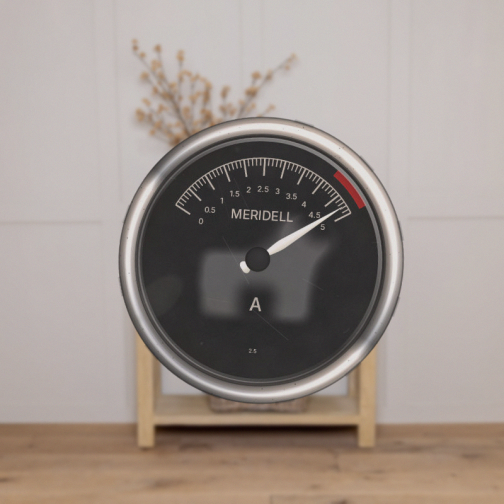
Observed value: 4.8 A
